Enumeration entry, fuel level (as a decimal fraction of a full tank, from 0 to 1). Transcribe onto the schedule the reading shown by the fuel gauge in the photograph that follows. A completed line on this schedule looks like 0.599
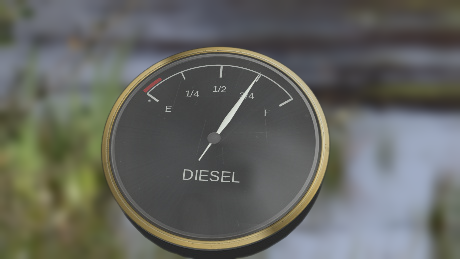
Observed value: 0.75
